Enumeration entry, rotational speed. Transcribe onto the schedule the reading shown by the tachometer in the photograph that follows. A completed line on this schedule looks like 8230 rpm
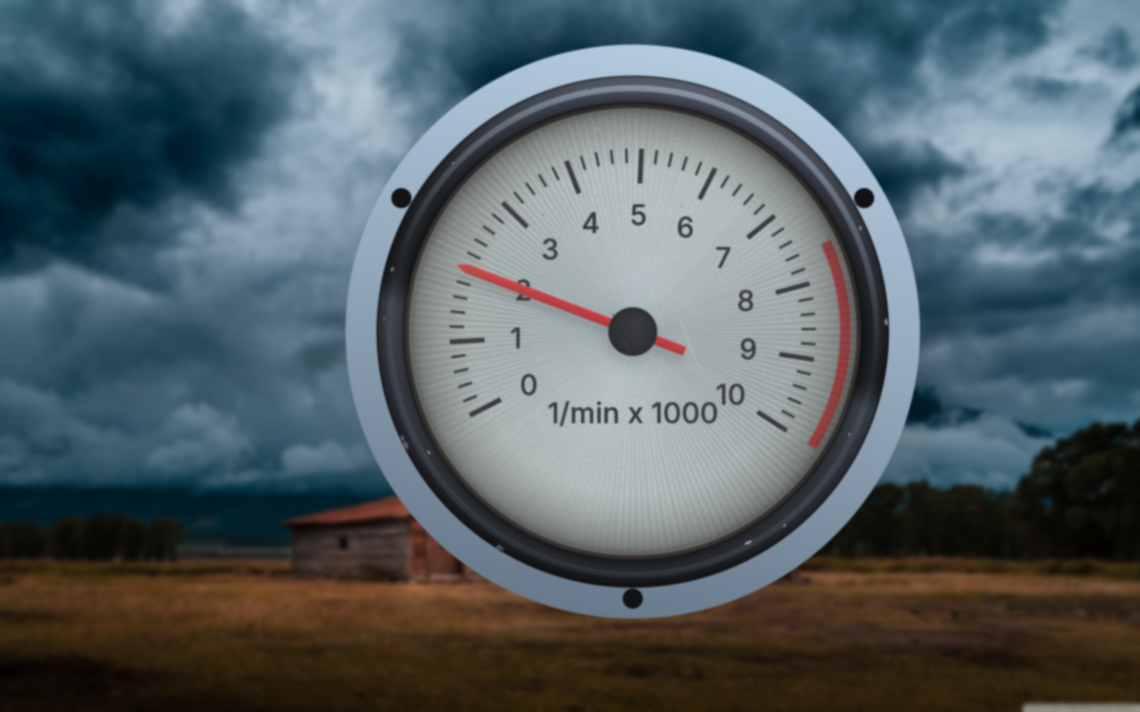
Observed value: 2000 rpm
